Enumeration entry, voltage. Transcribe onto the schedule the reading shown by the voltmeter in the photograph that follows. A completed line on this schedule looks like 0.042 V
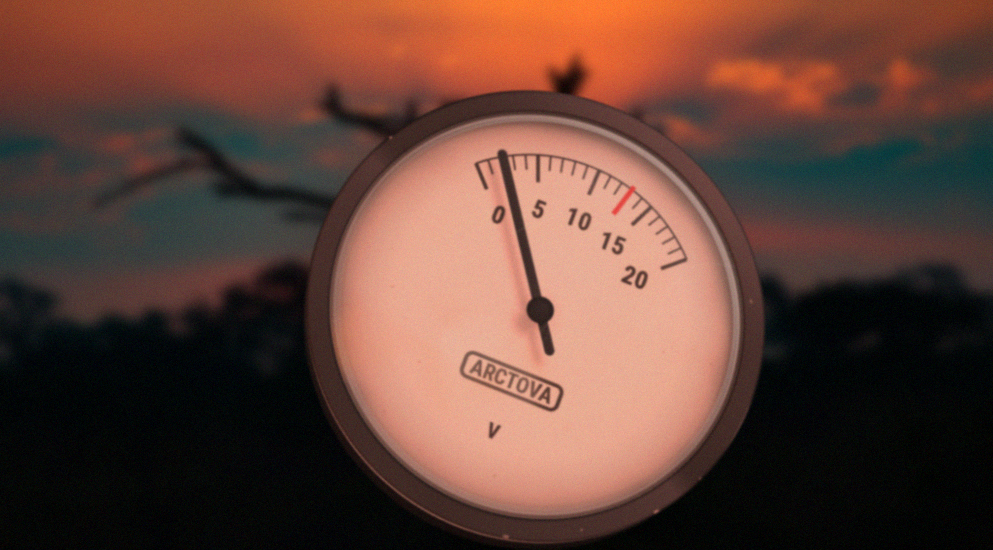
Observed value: 2 V
